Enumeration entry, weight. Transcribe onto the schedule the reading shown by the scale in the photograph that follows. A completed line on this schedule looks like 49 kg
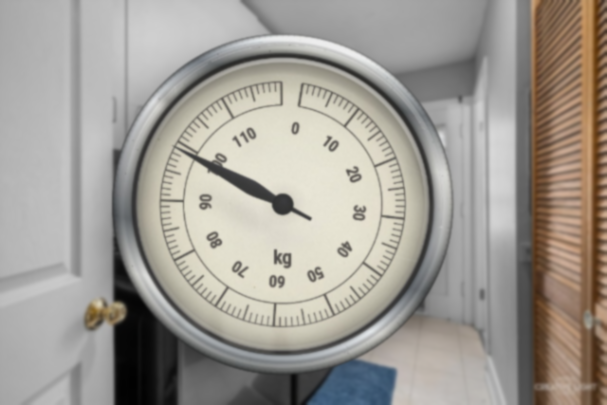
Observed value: 99 kg
